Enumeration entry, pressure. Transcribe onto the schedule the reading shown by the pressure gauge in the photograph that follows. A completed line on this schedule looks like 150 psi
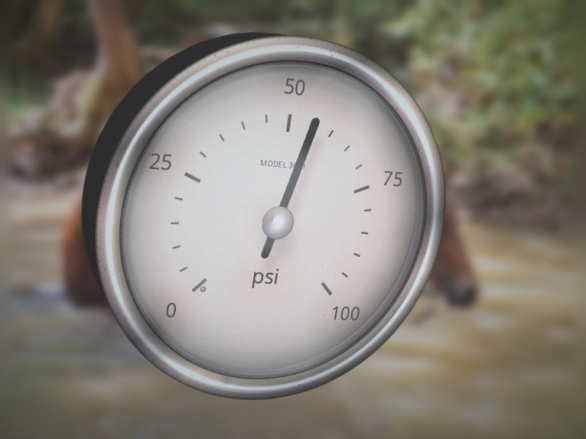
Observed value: 55 psi
